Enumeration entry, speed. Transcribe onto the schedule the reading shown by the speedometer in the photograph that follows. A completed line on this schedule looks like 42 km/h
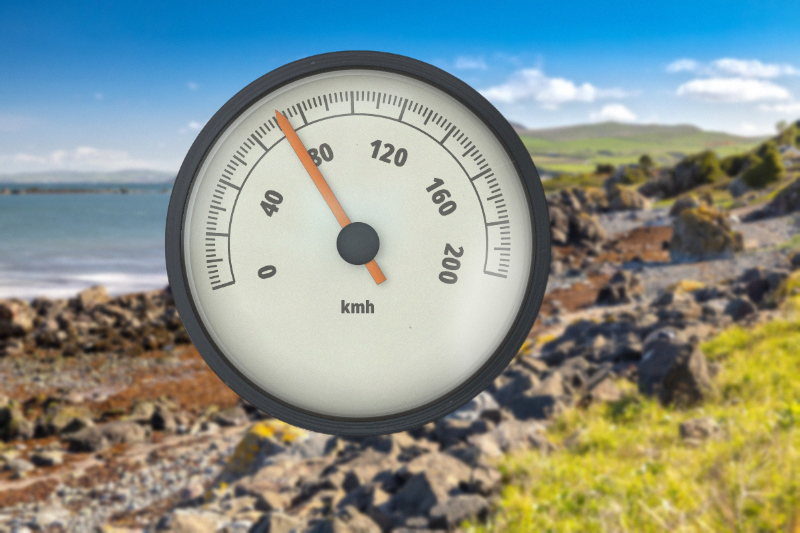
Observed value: 72 km/h
